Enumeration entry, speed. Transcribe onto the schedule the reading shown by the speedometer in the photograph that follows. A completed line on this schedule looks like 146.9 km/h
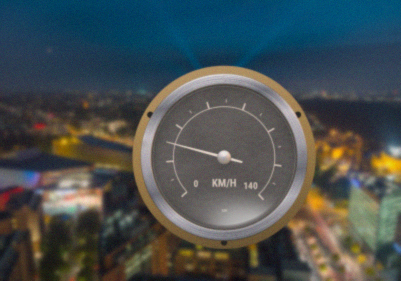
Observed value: 30 km/h
